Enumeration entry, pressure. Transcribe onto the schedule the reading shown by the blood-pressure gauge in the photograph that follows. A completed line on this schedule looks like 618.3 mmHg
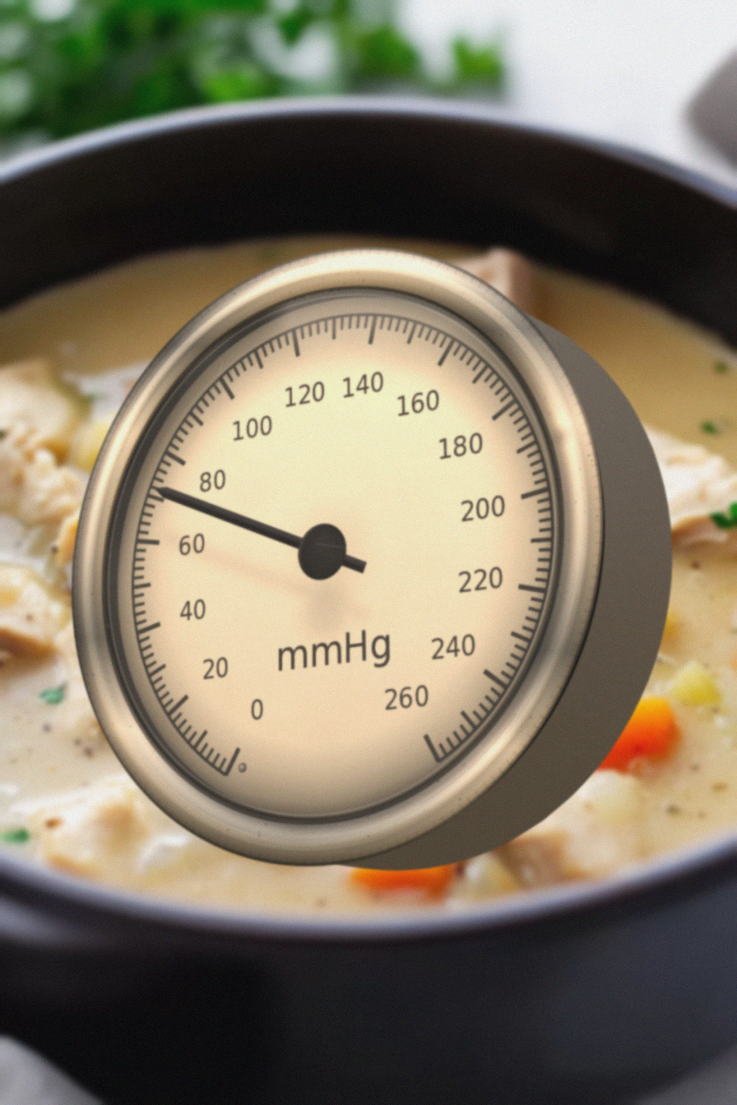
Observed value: 72 mmHg
